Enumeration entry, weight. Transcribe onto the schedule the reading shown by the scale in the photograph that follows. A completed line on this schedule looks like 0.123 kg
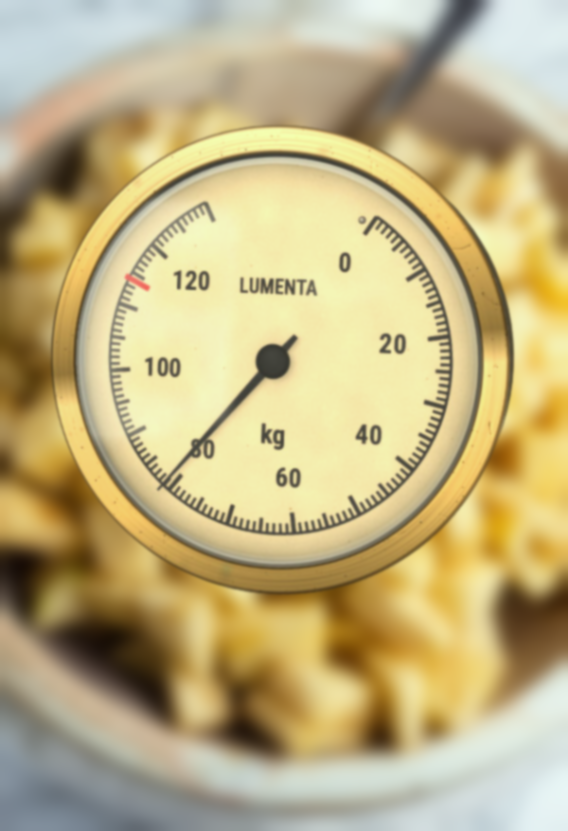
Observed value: 81 kg
